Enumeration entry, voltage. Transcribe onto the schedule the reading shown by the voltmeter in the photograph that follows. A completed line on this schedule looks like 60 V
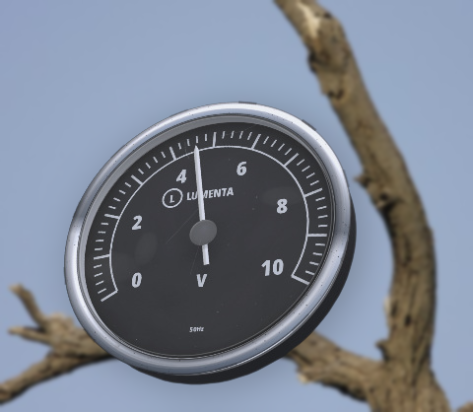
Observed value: 4.6 V
